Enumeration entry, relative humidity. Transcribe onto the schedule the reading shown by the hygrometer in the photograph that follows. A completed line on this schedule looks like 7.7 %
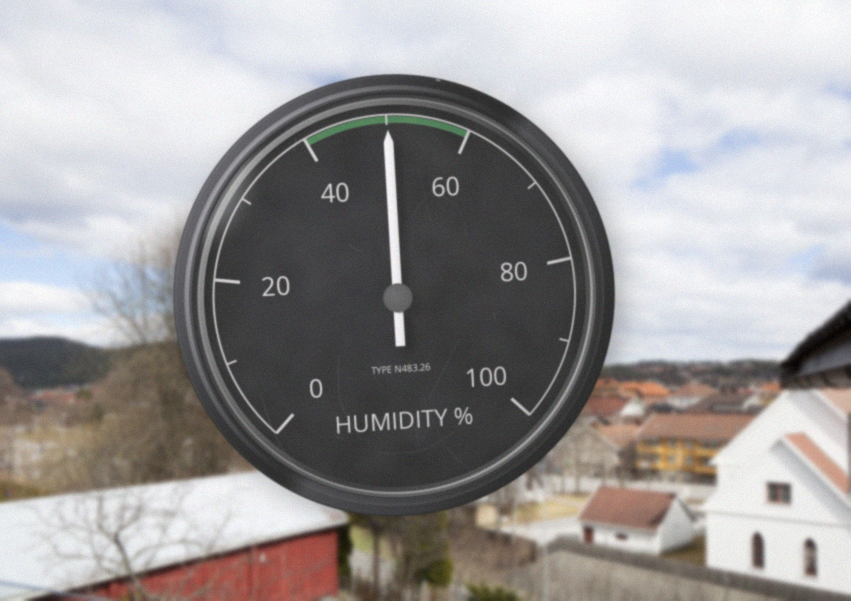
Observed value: 50 %
